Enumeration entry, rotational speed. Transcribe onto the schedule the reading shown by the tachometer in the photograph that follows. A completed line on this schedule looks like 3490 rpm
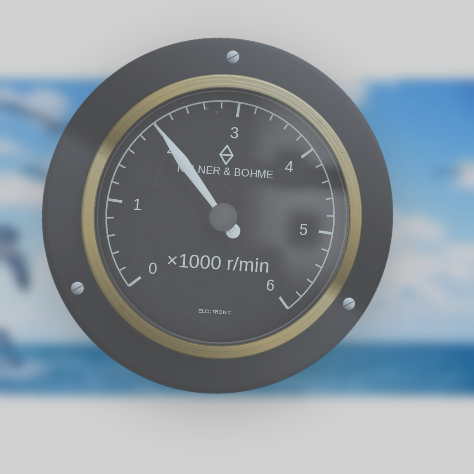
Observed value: 2000 rpm
